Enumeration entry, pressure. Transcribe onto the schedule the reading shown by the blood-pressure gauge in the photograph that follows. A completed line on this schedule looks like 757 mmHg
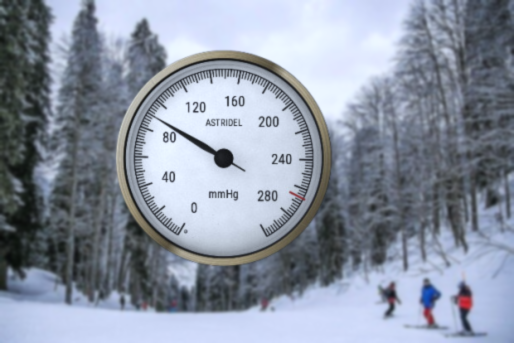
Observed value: 90 mmHg
